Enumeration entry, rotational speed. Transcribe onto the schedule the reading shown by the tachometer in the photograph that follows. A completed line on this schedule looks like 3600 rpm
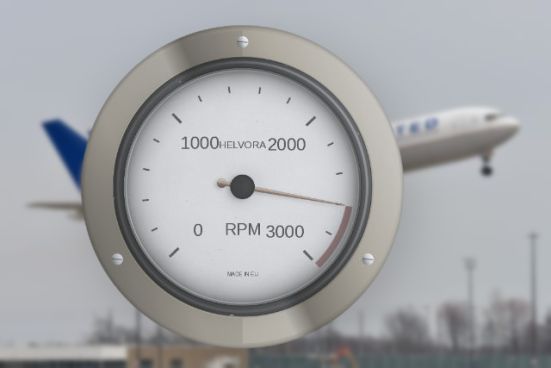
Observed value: 2600 rpm
